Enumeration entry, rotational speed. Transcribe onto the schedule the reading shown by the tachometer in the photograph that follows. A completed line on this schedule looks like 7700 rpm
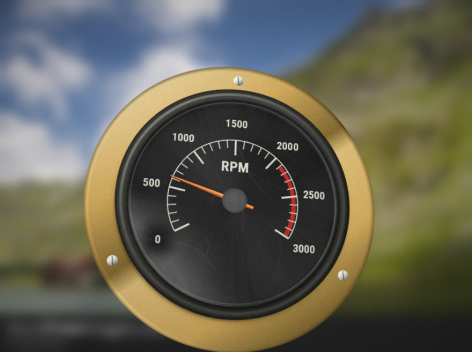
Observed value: 600 rpm
